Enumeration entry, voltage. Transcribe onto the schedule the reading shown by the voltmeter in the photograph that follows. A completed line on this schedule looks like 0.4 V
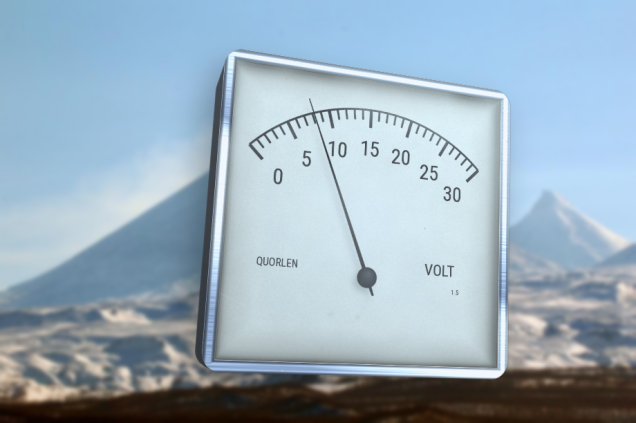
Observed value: 8 V
